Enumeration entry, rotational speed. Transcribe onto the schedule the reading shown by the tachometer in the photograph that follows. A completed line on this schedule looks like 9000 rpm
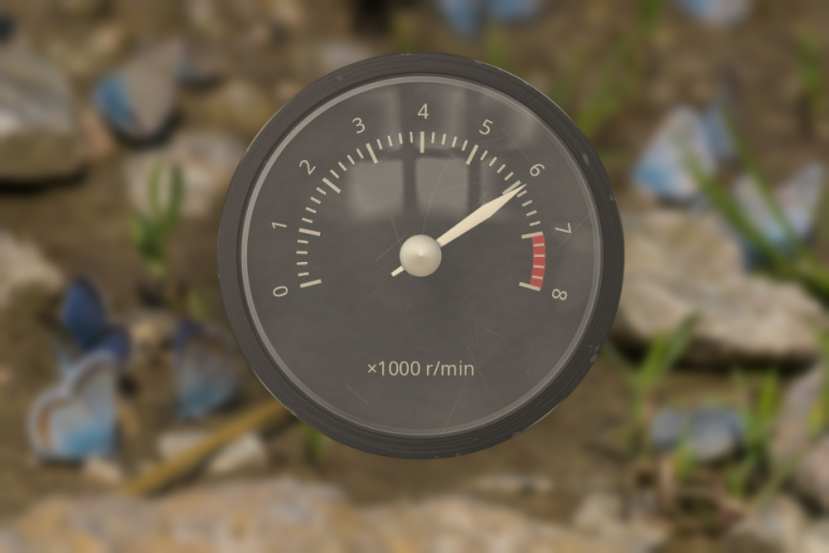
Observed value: 6100 rpm
